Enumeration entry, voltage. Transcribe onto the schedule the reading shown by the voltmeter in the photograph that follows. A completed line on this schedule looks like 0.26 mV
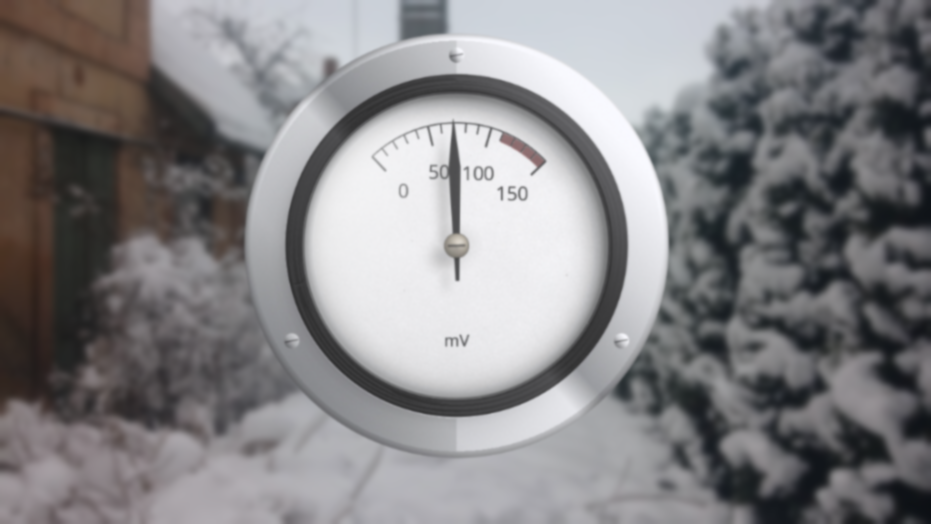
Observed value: 70 mV
